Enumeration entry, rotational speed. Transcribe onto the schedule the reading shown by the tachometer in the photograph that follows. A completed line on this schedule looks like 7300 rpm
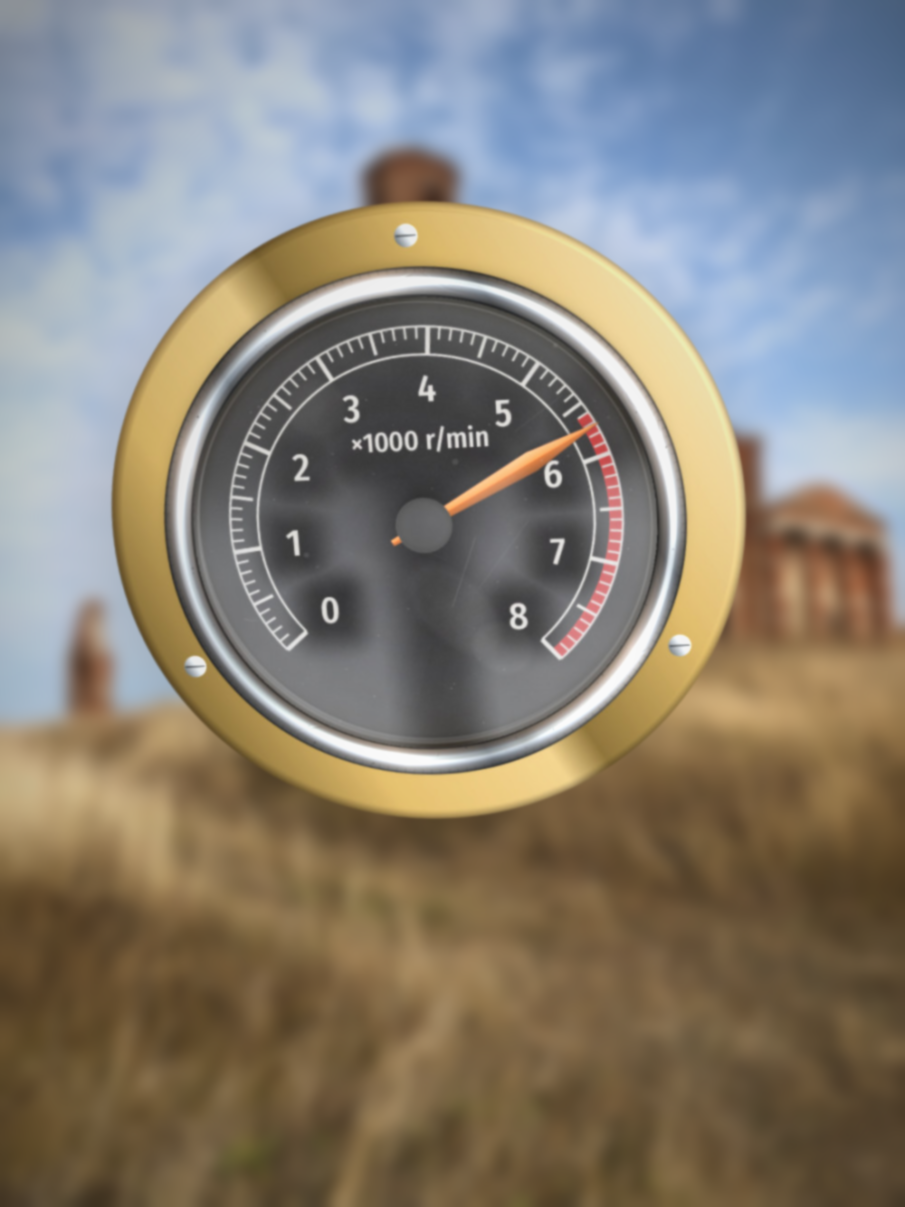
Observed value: 5700 rpm
